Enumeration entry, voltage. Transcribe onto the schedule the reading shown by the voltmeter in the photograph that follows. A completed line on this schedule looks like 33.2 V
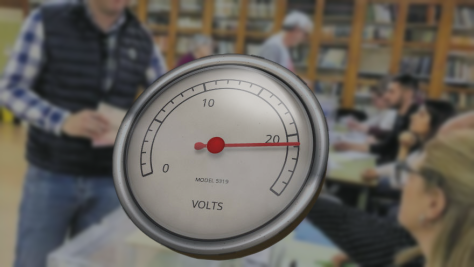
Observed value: 21 V
